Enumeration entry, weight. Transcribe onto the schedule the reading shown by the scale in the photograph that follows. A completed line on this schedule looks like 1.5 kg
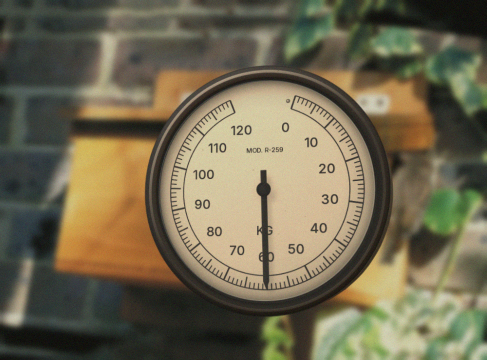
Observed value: 60 kg
